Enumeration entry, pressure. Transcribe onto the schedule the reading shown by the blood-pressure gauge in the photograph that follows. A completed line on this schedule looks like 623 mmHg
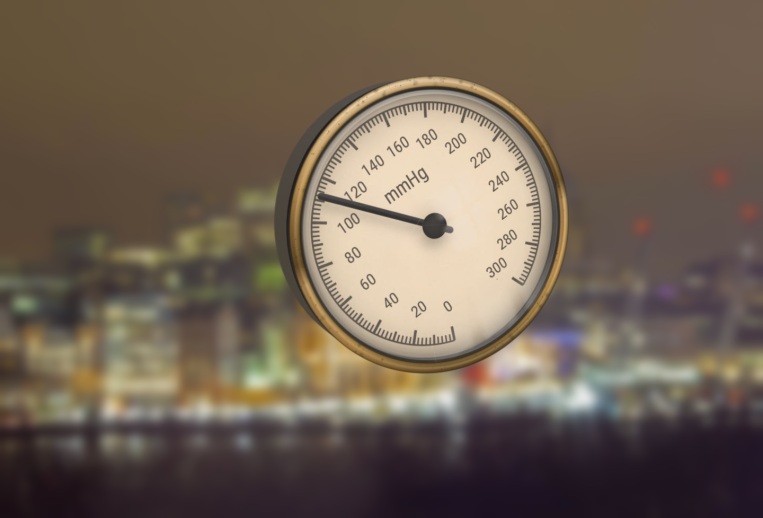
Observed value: 112 mmHg
